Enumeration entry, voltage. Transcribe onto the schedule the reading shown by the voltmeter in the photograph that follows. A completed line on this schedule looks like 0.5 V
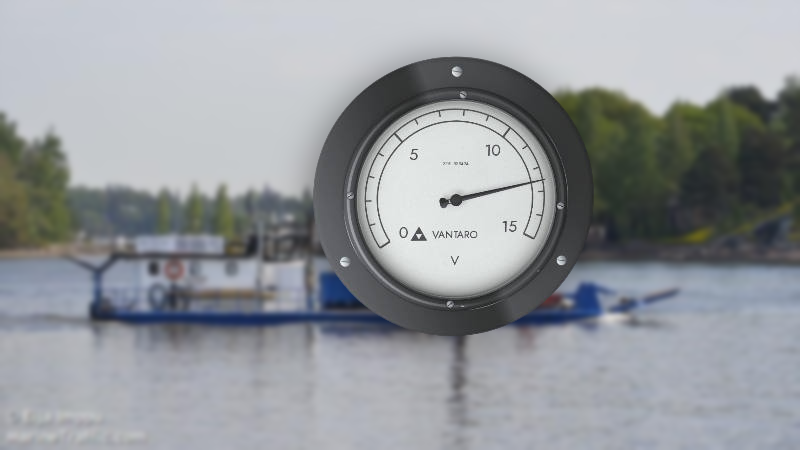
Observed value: 12.5 V
